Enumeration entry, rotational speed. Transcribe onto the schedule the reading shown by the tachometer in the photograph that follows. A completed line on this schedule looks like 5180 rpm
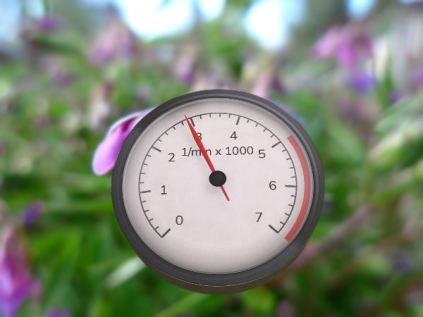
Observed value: 2900 rpm
